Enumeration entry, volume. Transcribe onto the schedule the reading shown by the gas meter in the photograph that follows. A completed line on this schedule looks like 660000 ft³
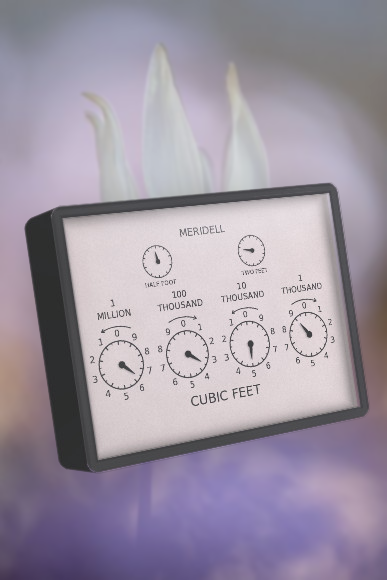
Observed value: 634900 ft³
